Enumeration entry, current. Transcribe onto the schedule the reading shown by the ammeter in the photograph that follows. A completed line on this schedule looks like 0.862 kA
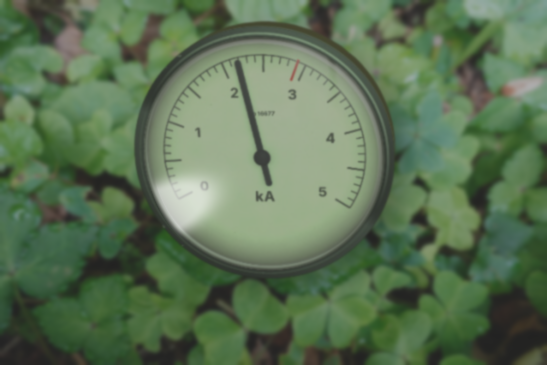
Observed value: 2.2 kA
